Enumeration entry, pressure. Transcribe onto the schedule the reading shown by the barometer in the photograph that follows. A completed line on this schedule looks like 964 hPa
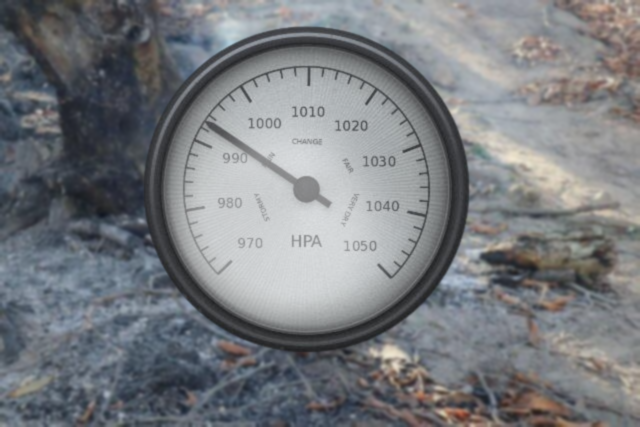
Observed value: 993 hPa
